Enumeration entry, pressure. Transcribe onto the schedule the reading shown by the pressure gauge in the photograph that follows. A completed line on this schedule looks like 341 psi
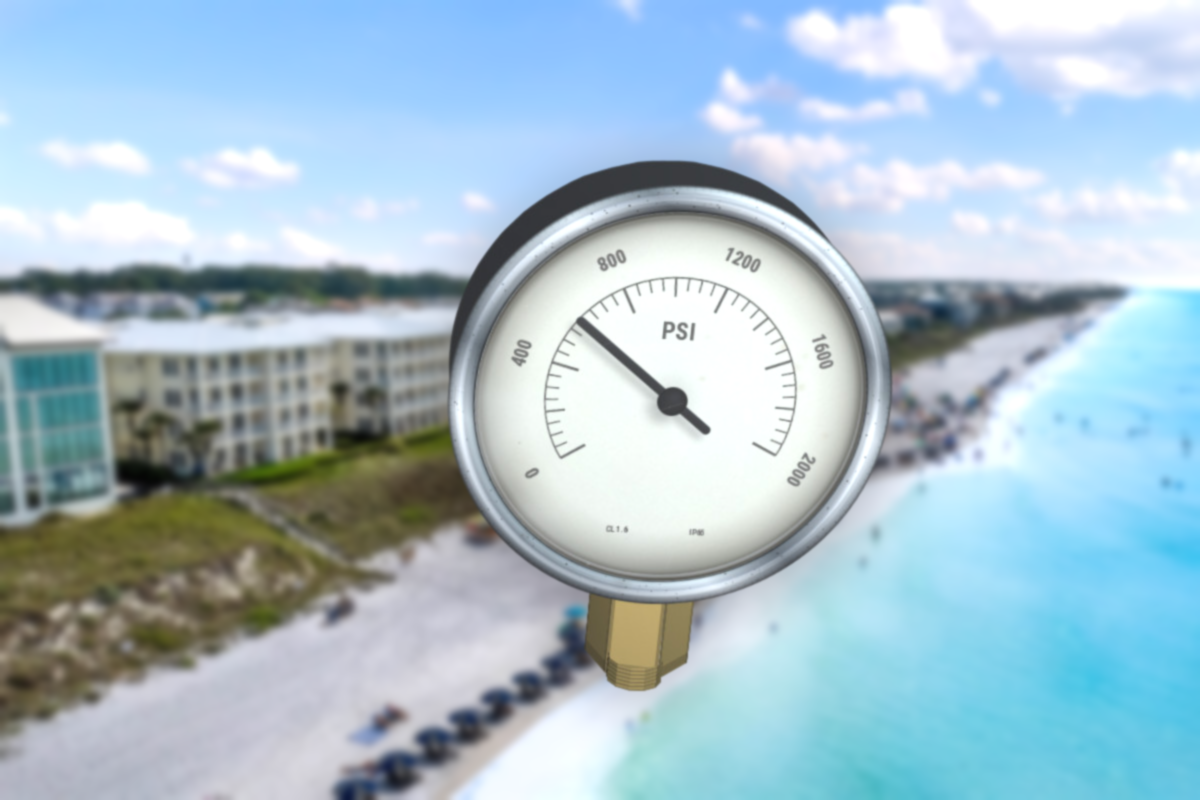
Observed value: 600 psi
